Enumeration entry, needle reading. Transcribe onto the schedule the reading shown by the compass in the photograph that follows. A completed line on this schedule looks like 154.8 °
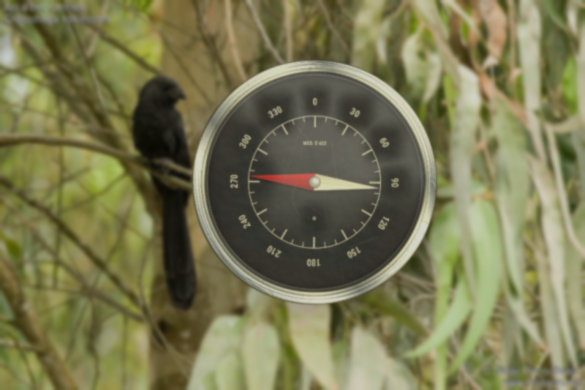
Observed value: 275 °
